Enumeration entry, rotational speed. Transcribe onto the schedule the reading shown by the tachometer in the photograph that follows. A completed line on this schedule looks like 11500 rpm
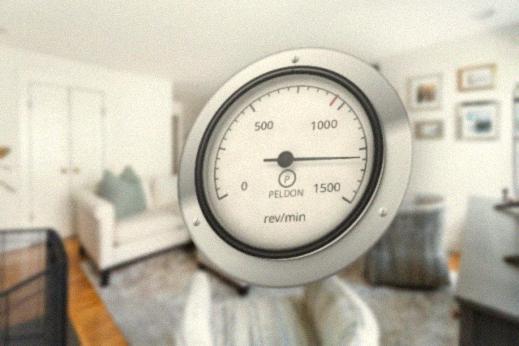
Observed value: 1300 rpm
